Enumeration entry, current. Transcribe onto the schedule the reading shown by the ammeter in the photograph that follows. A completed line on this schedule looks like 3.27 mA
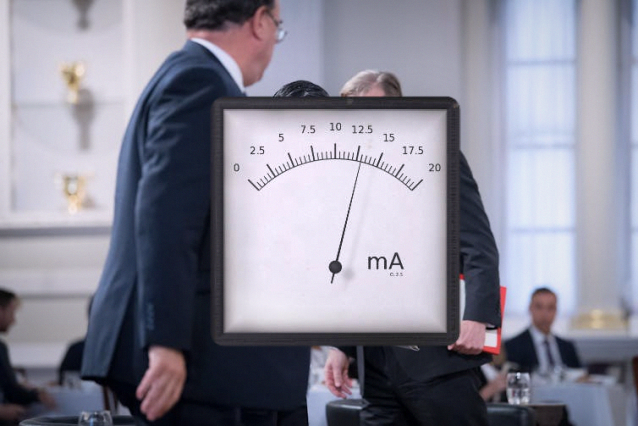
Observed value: 13 mA
